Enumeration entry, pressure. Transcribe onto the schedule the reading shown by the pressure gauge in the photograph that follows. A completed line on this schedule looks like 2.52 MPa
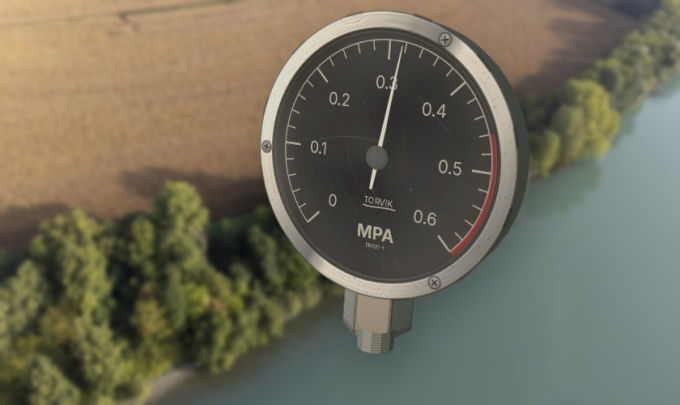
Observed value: 0.32 MPa
